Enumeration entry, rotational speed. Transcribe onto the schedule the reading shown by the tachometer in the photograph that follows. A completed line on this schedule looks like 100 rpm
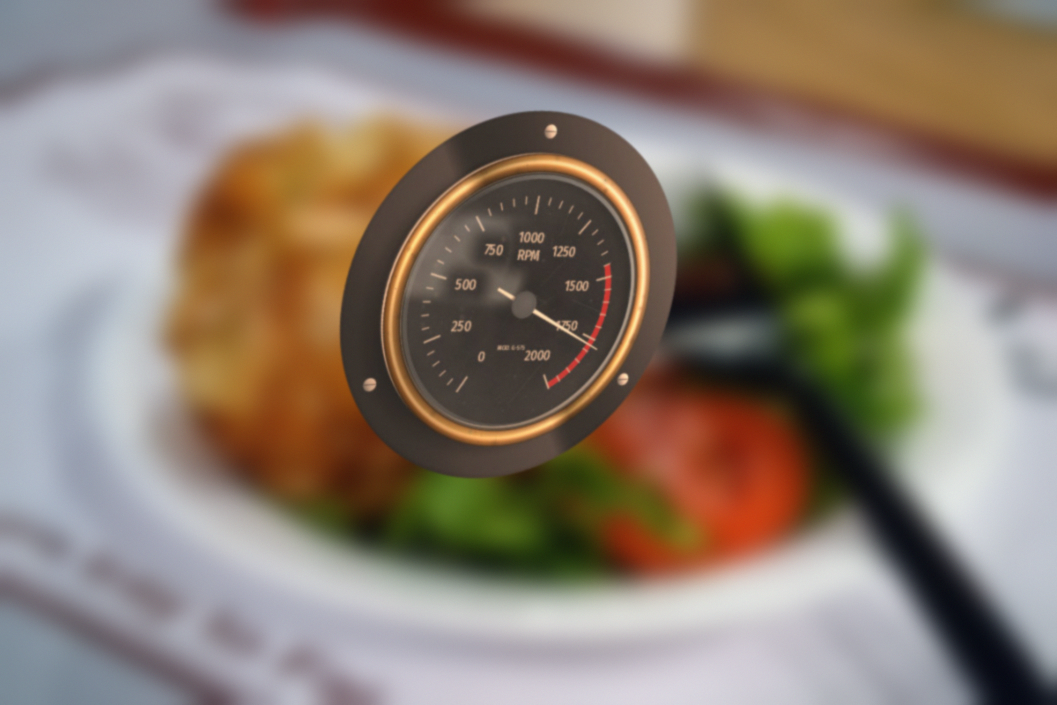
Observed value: 1775 rpm
